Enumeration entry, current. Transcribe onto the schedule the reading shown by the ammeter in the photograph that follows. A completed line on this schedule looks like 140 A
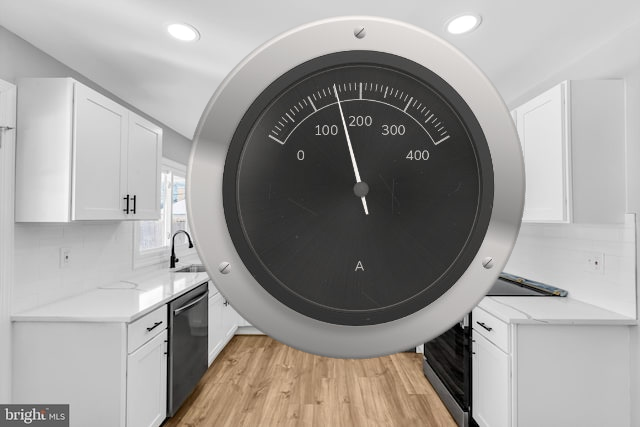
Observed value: 150 A
